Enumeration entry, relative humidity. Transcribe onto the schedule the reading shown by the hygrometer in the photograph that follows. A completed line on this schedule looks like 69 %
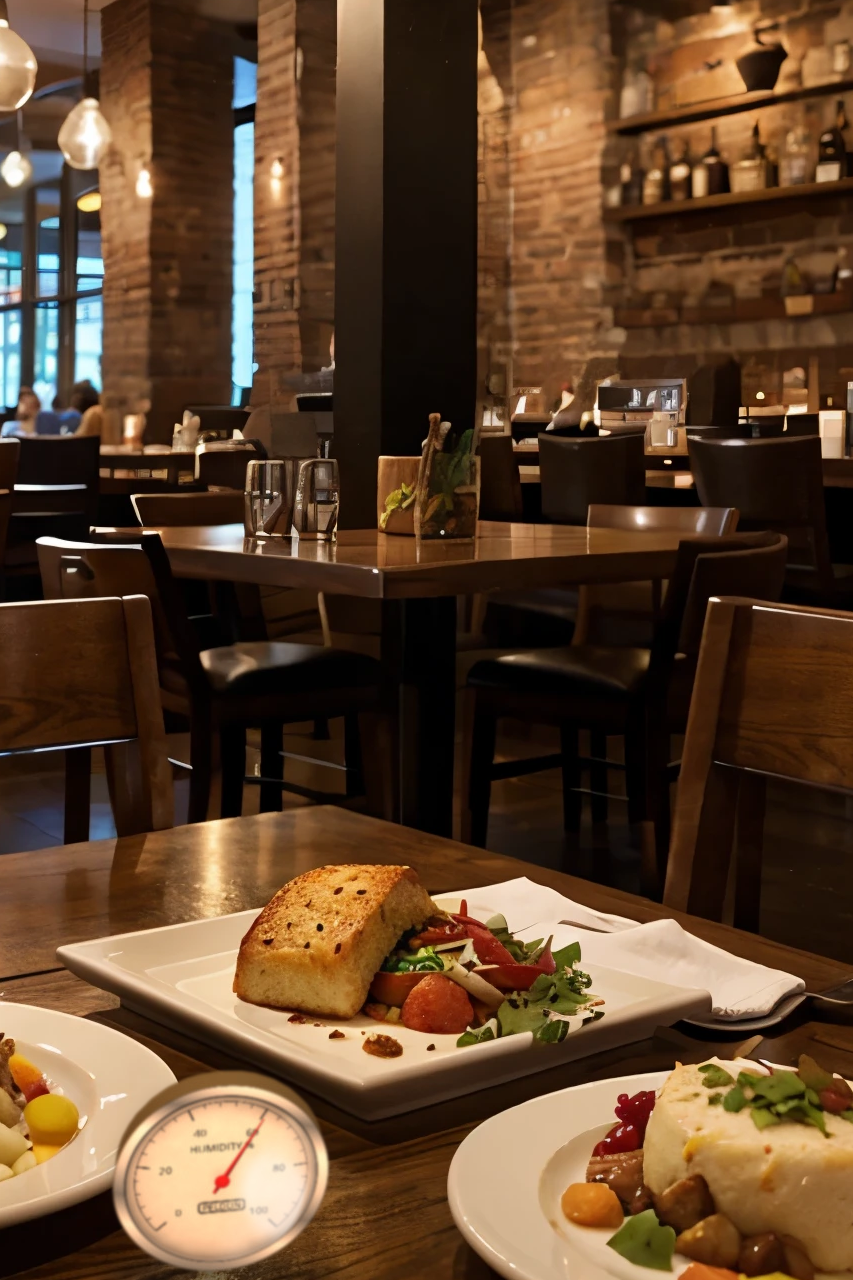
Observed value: 60 %
